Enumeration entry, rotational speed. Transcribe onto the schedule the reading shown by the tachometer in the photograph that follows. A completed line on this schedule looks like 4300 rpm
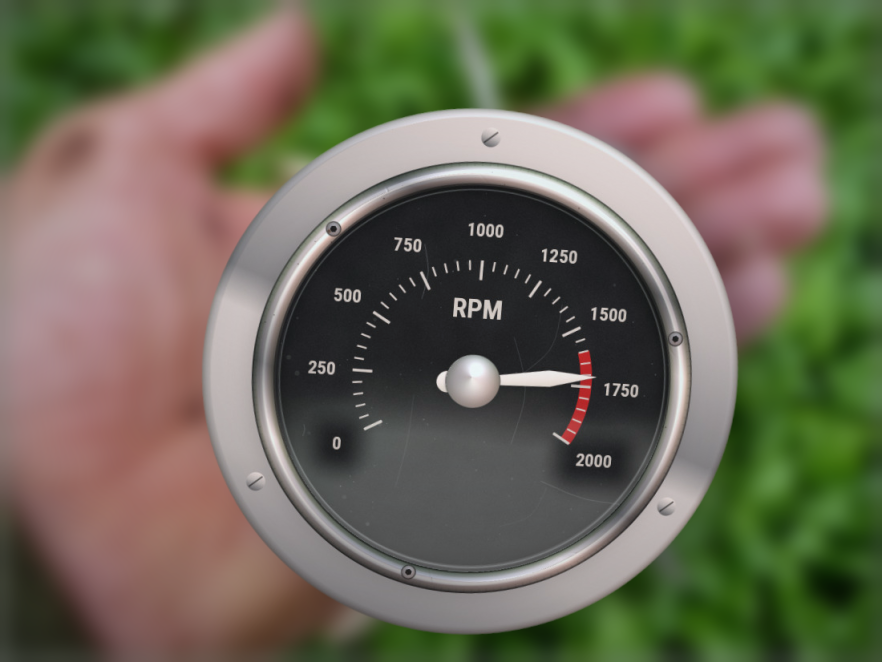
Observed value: 1700 rpm
